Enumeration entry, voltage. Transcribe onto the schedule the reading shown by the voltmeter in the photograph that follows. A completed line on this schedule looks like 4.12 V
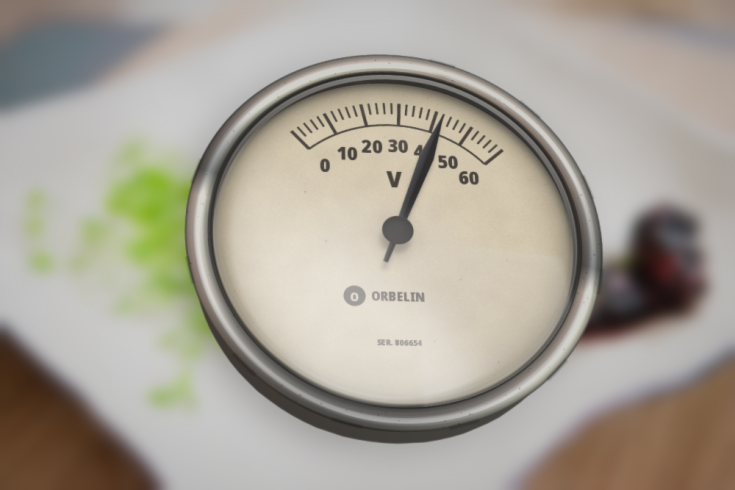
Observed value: 42 V
